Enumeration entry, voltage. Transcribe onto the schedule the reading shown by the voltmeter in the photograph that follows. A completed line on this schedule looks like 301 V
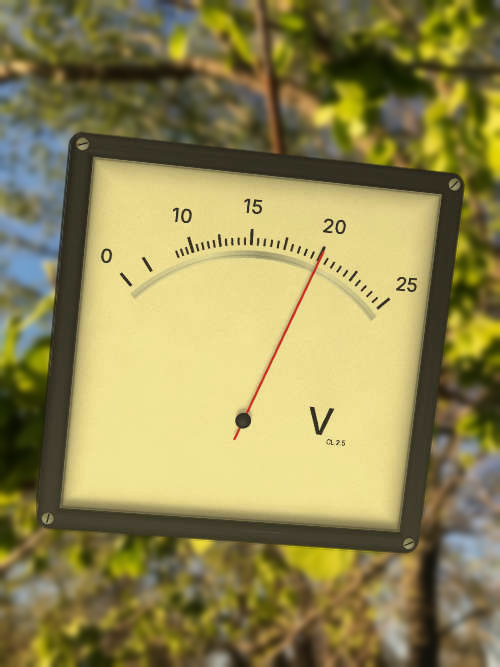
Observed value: 20 V
